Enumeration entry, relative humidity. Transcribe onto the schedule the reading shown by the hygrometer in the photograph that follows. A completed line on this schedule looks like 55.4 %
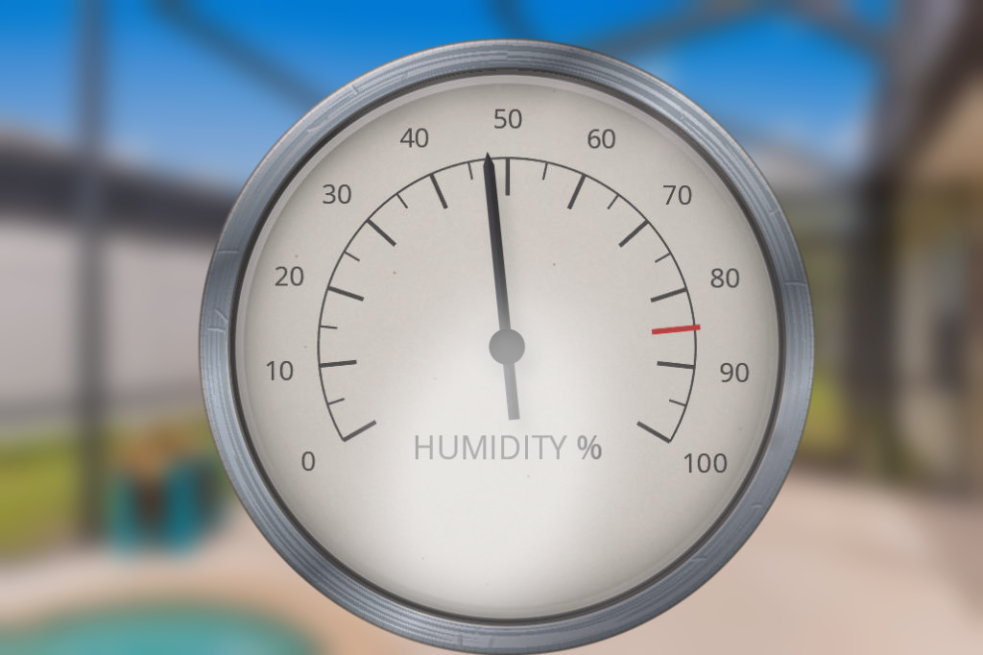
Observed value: 47.5 %
